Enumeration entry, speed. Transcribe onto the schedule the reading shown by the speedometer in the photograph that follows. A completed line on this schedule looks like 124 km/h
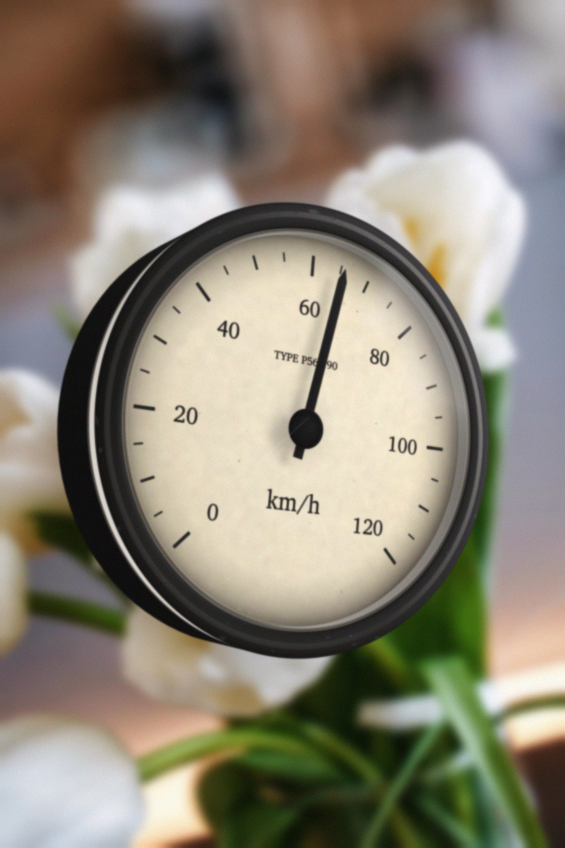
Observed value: 65 km/h
